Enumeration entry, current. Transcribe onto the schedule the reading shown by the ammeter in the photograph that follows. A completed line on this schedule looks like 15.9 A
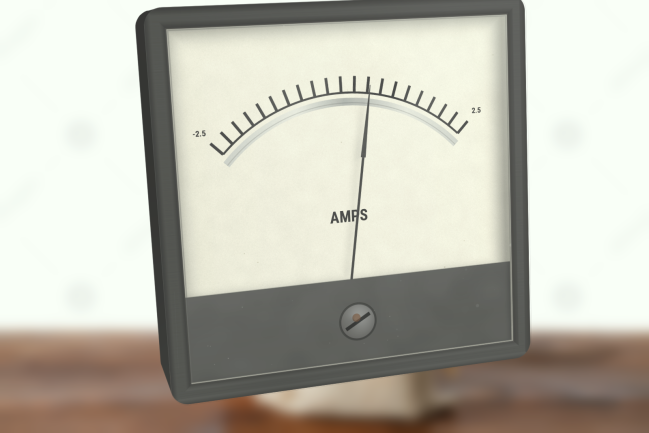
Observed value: 0.5 A
